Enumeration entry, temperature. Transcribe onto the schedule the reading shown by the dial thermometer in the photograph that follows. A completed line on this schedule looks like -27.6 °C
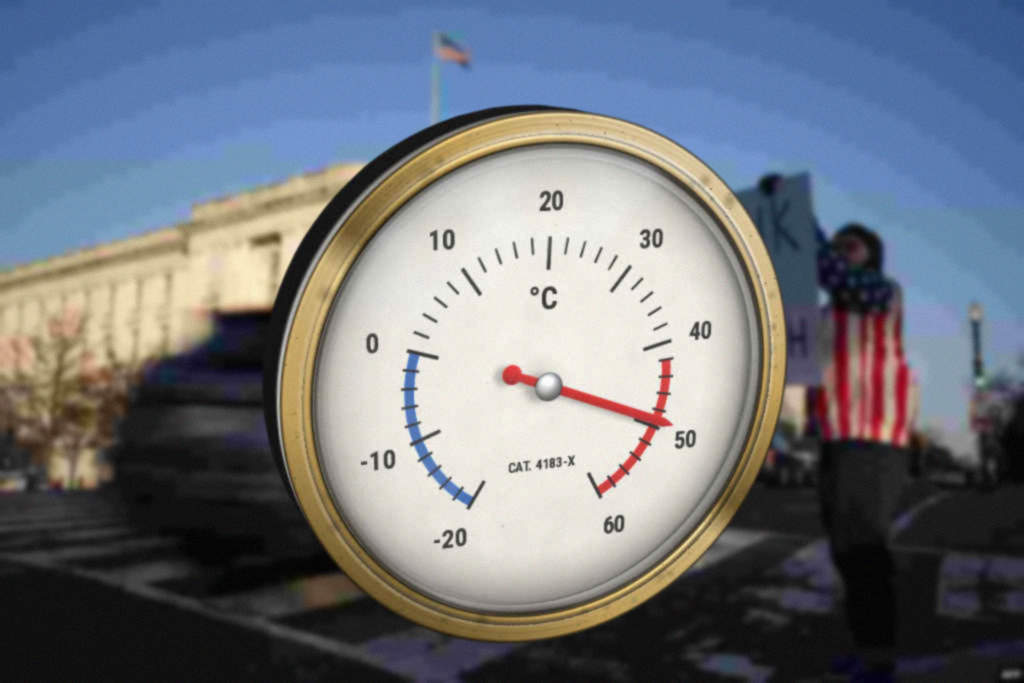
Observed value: 49 °C
